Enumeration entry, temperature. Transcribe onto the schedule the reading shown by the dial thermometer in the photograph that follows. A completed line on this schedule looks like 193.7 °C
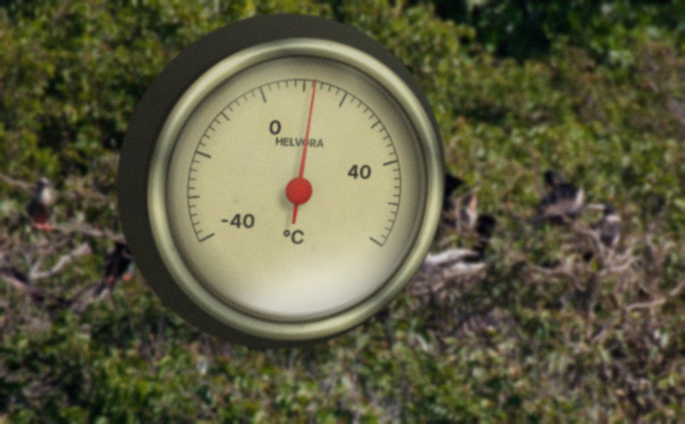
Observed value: 12 °C
